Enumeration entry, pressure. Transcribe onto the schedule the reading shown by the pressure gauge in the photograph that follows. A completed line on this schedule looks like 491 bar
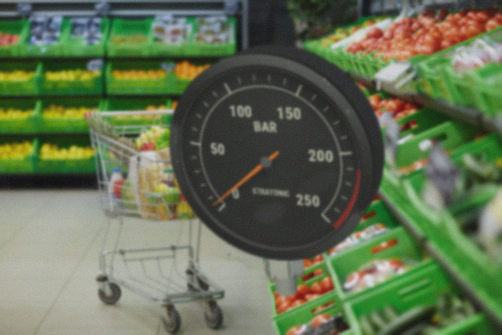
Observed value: 5 bar
